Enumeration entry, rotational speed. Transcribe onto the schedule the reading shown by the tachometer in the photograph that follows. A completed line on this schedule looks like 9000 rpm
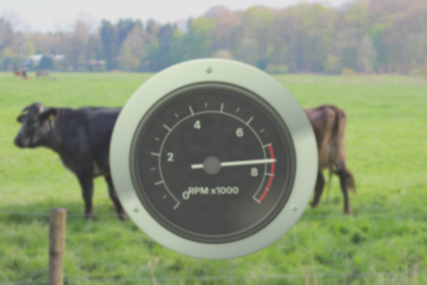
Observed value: 7500 rpm
